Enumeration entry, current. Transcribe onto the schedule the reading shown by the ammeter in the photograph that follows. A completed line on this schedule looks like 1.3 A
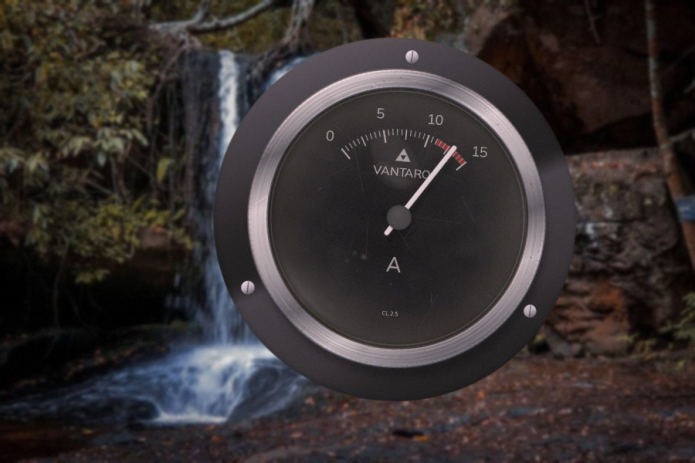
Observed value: 13 A
